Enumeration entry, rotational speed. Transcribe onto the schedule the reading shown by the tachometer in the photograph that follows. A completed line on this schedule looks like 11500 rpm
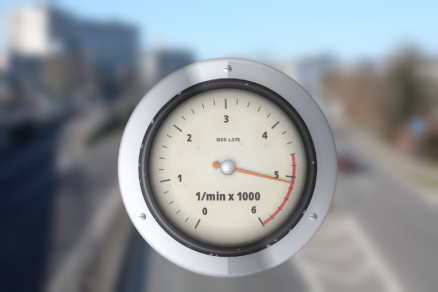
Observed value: 5100 rpm
